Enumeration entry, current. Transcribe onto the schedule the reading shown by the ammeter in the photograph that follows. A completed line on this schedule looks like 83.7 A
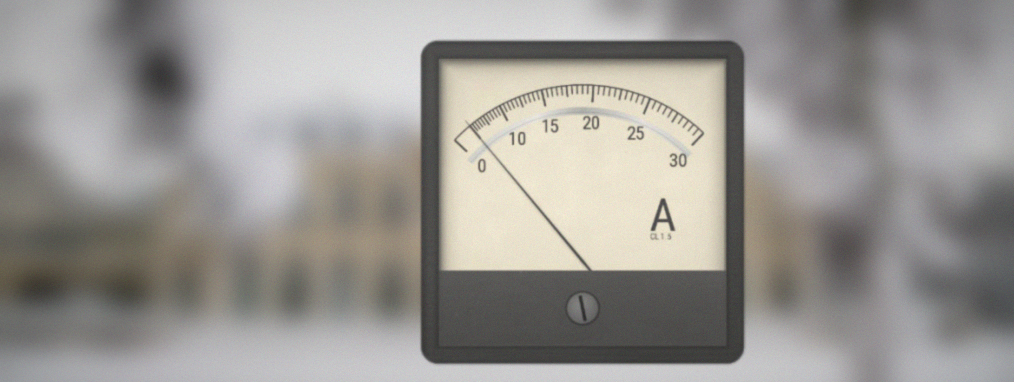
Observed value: 5 A
